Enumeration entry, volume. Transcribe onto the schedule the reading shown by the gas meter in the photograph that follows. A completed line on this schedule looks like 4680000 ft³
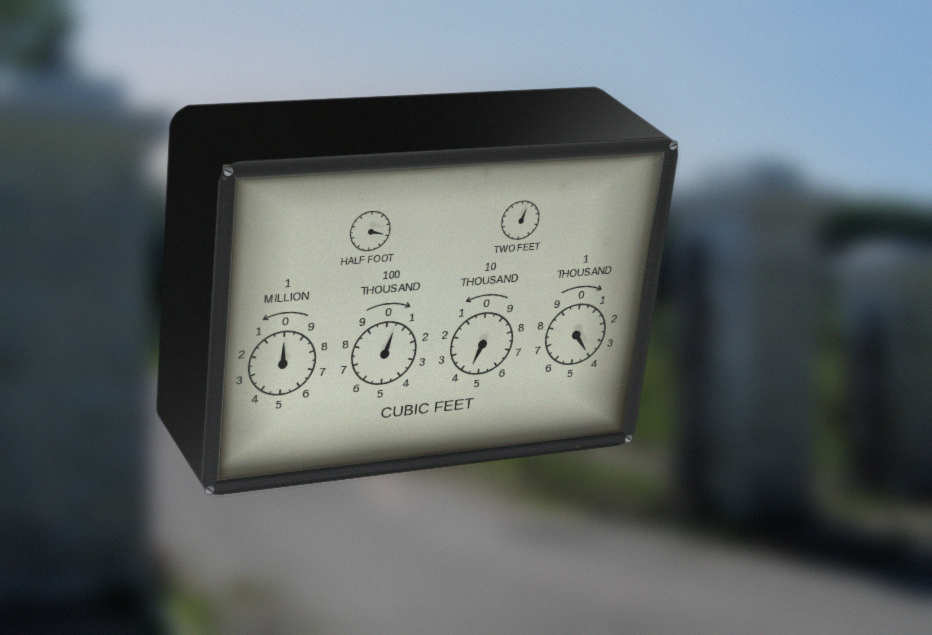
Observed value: 4400 ft³
